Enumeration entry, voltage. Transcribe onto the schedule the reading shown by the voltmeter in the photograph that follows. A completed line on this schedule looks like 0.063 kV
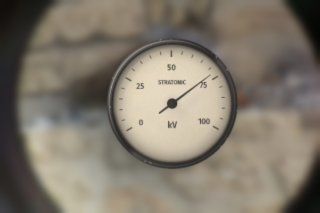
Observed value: 72.5 kV
